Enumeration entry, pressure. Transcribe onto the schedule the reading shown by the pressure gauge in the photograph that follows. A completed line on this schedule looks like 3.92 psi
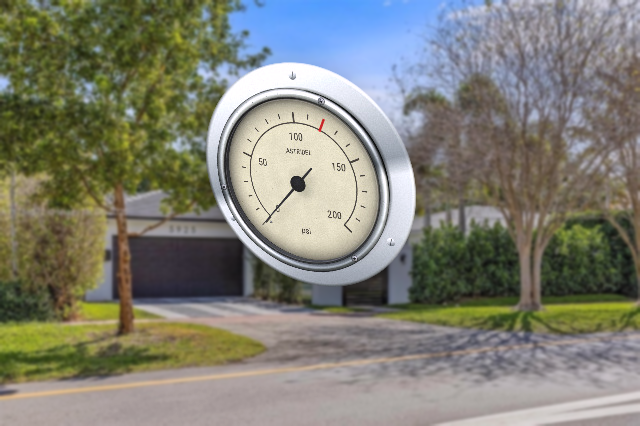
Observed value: 0 psi
